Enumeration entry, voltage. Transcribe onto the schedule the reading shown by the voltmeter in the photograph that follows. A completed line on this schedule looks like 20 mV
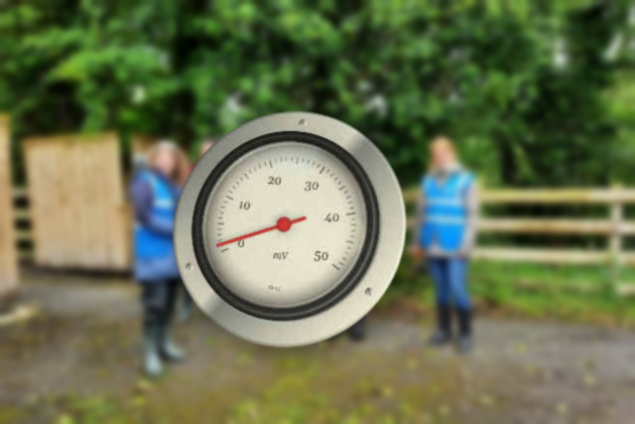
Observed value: 1 mV
